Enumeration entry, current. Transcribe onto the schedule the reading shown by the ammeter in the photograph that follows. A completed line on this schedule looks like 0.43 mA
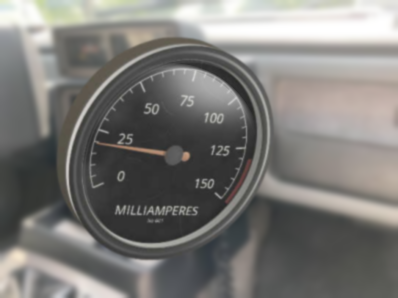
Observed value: 20 mA
